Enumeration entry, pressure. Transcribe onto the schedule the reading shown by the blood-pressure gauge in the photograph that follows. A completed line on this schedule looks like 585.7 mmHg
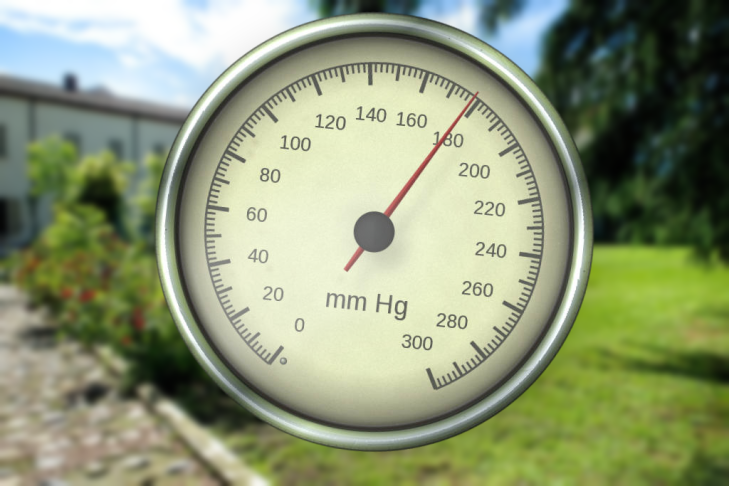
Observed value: 178 mmHg
